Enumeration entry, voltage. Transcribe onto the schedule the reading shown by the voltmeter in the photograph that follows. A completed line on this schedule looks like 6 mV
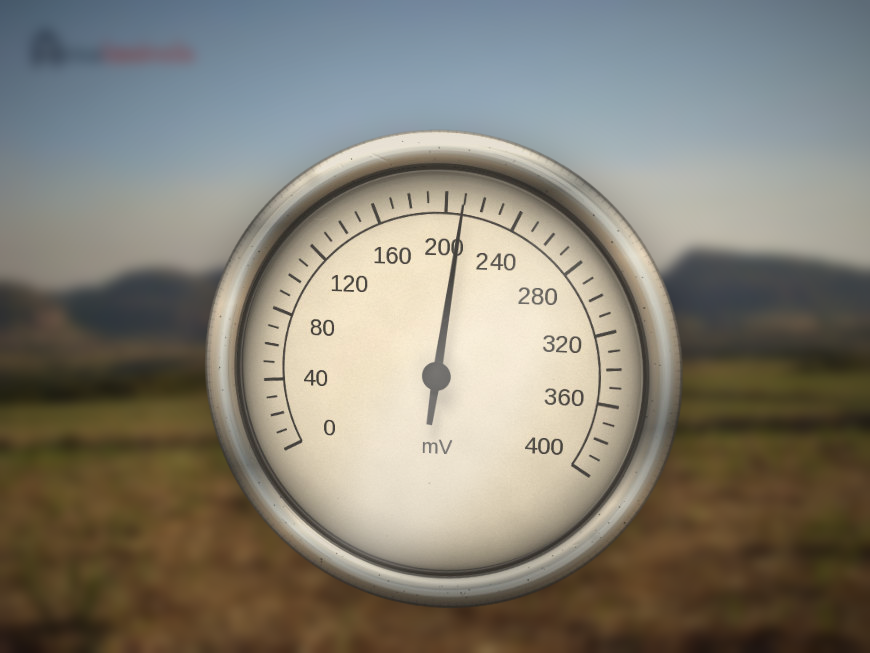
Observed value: 210 mV
